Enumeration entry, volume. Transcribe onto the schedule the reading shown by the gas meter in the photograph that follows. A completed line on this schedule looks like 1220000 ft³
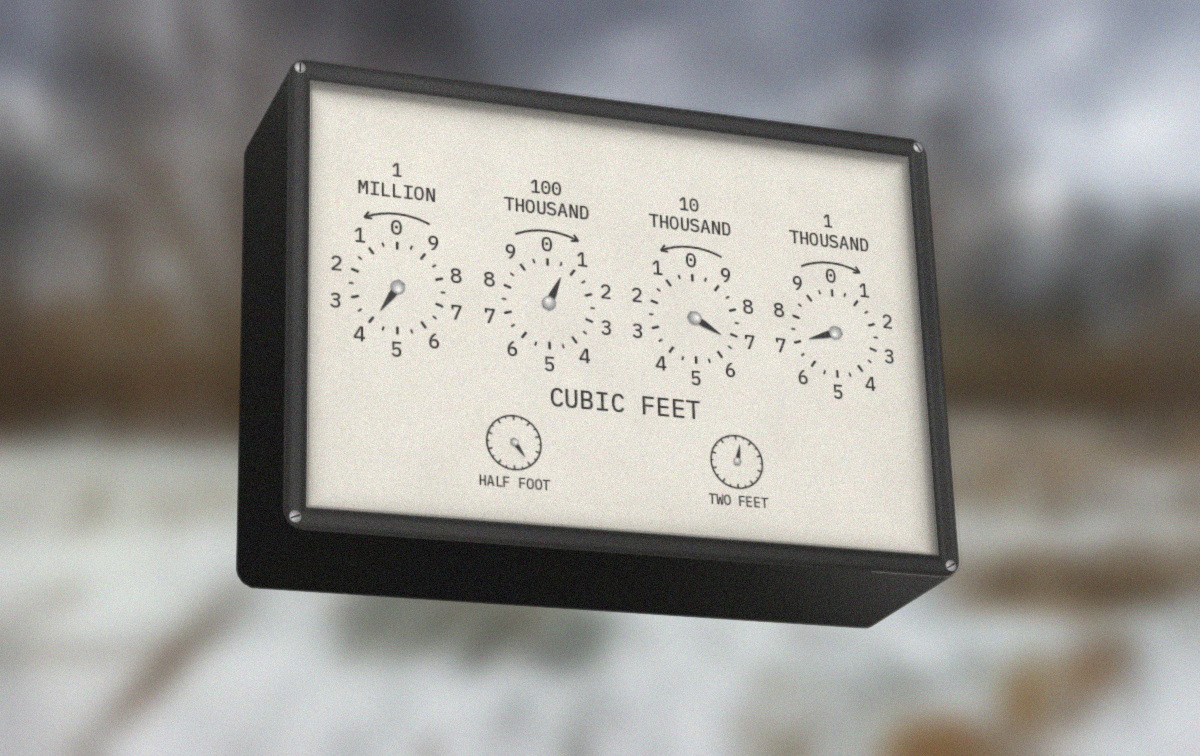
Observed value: 406700 ft³
